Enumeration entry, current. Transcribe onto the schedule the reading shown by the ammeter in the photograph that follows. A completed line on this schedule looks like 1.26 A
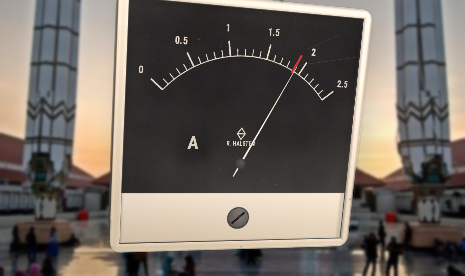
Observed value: 1.9 A
